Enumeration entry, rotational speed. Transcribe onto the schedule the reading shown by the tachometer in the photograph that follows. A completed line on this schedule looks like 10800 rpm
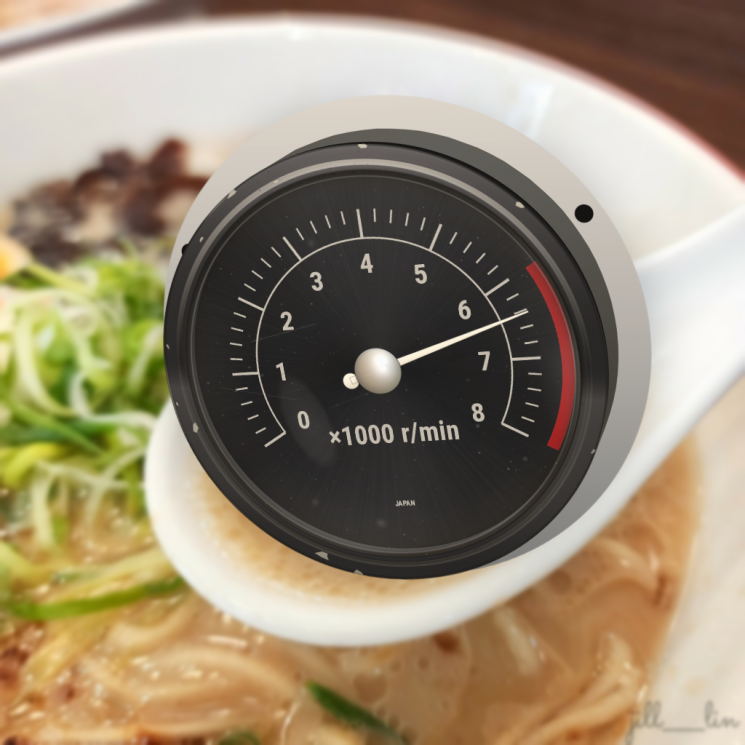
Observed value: 6400 rpm
